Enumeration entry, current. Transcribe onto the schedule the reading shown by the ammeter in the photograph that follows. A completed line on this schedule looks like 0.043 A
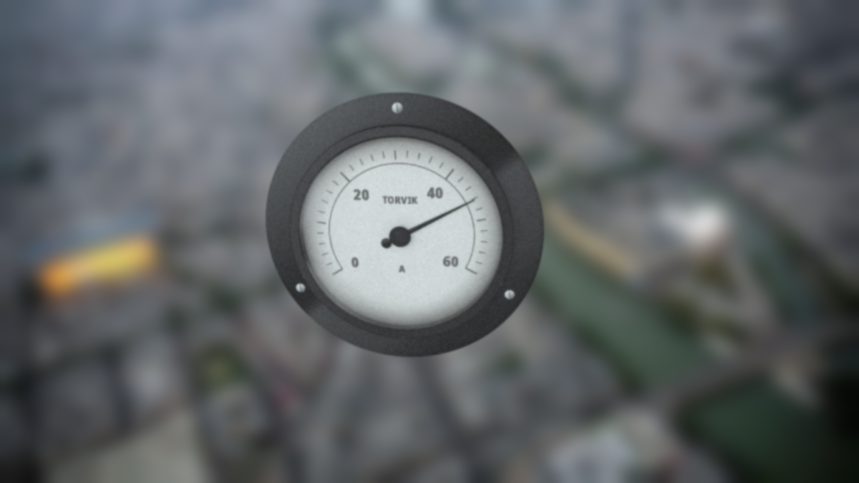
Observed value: 46 A
